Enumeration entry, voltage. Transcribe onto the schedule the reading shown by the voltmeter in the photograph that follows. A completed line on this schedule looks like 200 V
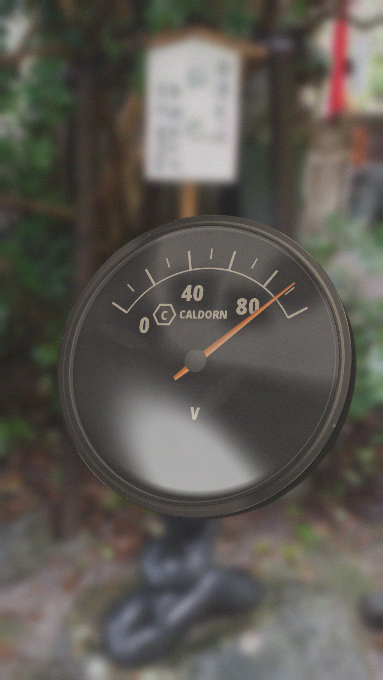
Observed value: 90 V
